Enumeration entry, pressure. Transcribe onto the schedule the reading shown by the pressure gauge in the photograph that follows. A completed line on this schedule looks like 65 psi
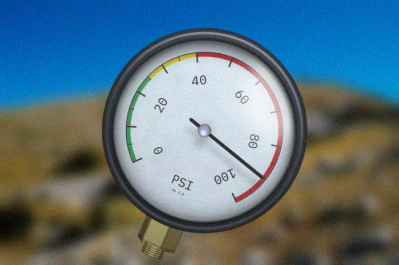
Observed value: 90 psi
